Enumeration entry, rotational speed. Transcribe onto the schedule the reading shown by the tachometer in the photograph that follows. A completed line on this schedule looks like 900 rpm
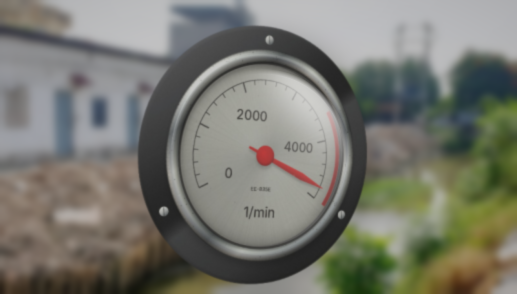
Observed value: 4800 rpm
